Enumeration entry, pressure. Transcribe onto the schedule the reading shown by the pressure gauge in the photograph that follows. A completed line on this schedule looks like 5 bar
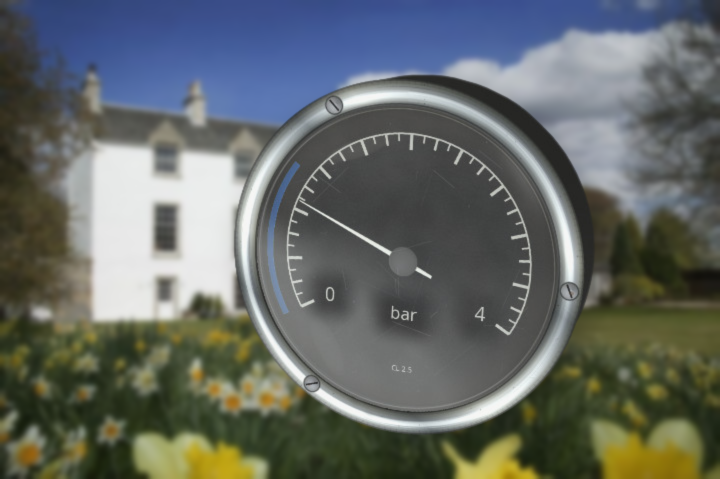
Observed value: 0.9 bar
